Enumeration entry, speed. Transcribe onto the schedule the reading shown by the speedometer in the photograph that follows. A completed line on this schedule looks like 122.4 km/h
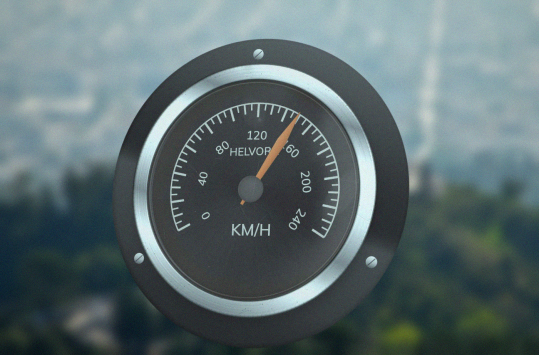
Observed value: 150 km/h
